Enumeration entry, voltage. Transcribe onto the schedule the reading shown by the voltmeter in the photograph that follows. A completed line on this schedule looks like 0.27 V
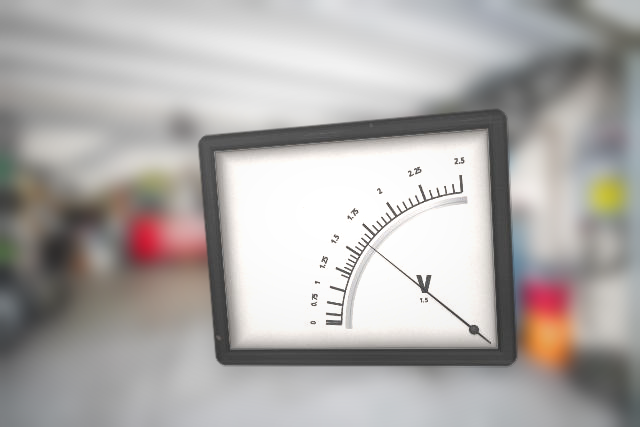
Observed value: 1.65 V
